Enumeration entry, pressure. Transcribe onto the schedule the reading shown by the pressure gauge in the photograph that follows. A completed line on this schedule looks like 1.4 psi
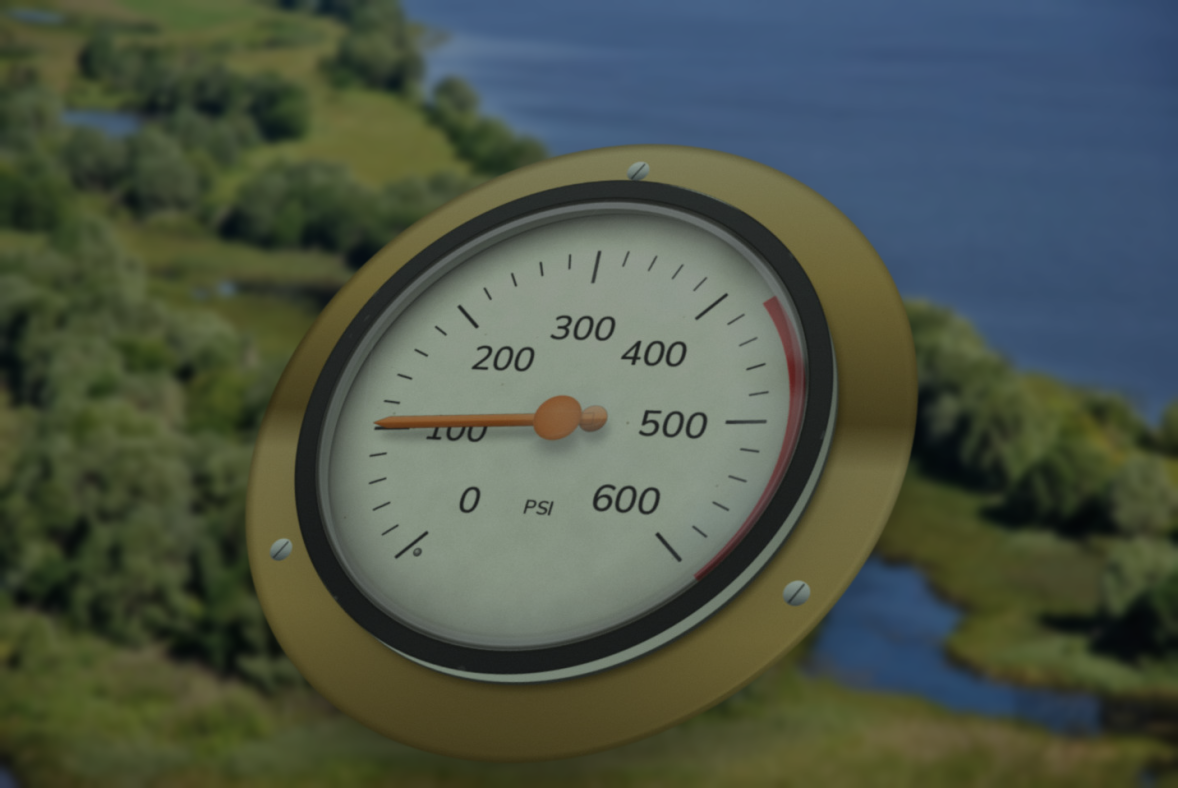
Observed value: 100 psi
